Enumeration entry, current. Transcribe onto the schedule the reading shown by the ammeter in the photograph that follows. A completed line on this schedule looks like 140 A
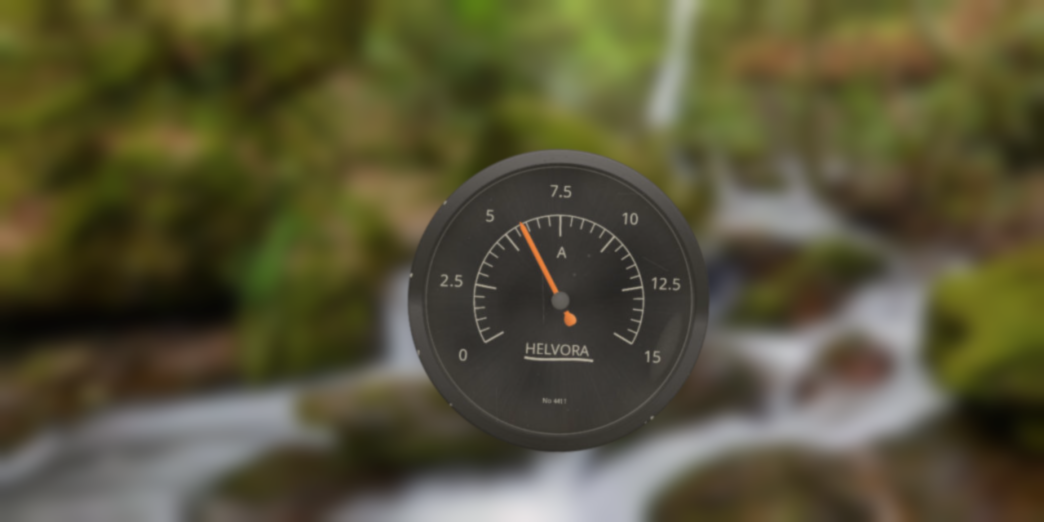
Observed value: 5.75 A
